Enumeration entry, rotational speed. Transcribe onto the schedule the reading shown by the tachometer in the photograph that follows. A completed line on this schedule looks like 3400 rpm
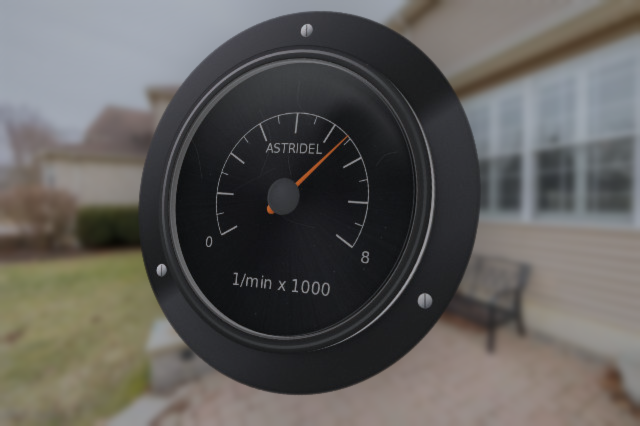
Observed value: 5500 rpm
